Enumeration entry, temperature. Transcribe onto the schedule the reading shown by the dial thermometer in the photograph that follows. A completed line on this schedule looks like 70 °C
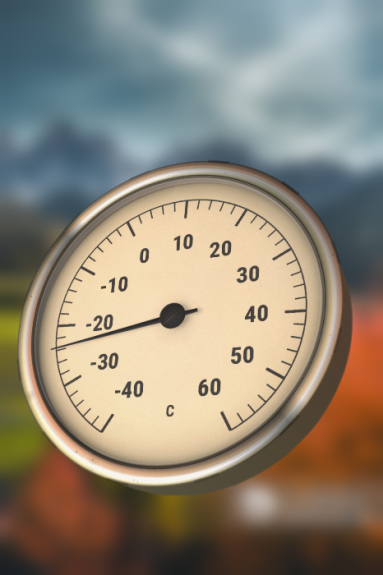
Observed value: -24 °C
